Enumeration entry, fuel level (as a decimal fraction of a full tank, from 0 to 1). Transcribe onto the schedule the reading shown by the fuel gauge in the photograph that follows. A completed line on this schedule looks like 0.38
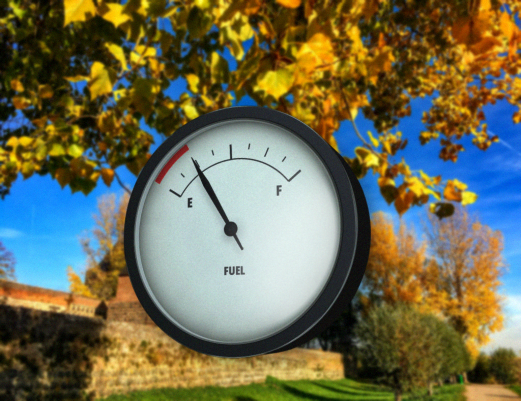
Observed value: 0.25
